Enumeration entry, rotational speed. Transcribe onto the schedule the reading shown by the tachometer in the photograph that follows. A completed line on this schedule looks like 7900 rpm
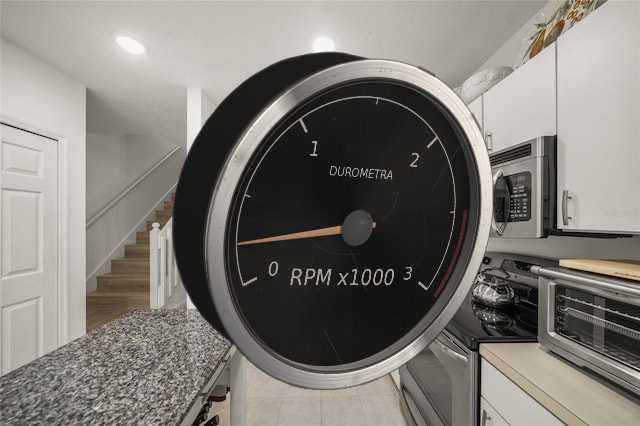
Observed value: 250 rpm
